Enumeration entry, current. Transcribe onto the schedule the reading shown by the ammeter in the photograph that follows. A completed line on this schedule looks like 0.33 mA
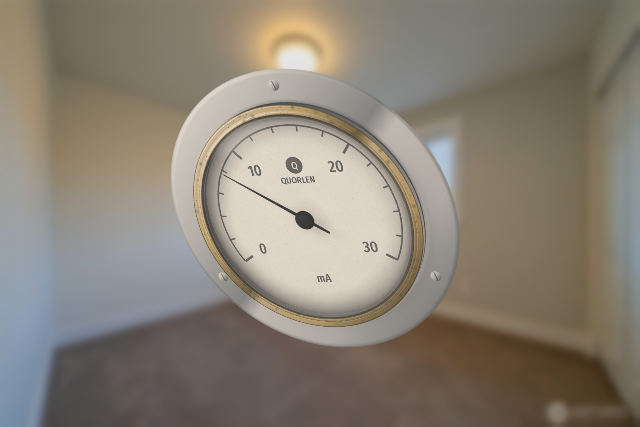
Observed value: 8 mA
